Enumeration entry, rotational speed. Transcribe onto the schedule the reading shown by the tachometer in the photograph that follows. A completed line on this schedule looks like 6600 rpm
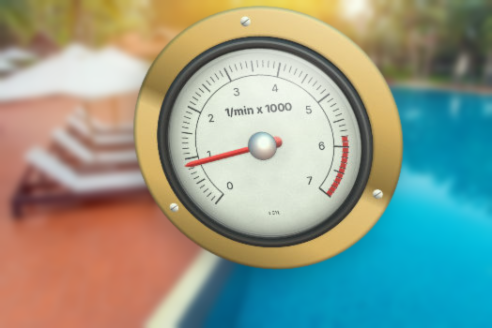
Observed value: 900 rpm
